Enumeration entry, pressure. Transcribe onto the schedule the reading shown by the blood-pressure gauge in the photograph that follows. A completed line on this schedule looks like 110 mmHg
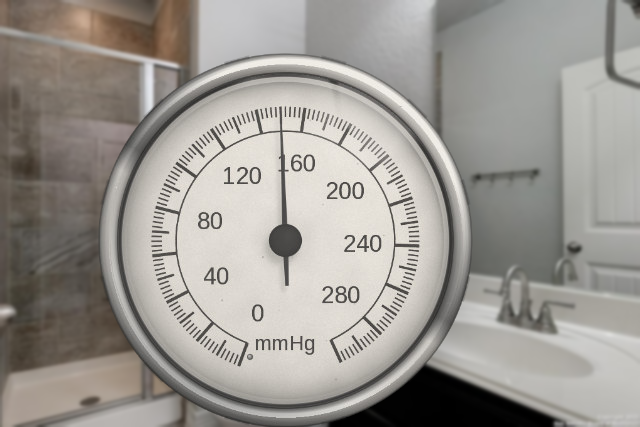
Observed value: 150 mmHg
